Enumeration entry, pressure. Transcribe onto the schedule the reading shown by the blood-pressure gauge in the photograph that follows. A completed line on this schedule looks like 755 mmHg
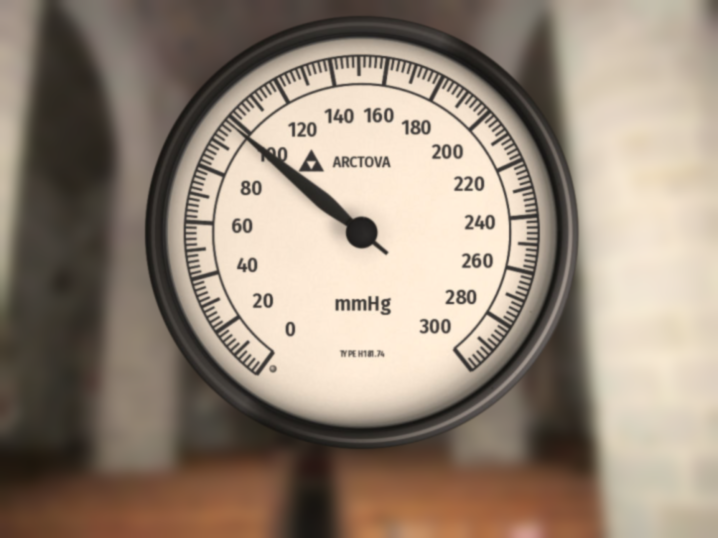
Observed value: 98 mmHg
